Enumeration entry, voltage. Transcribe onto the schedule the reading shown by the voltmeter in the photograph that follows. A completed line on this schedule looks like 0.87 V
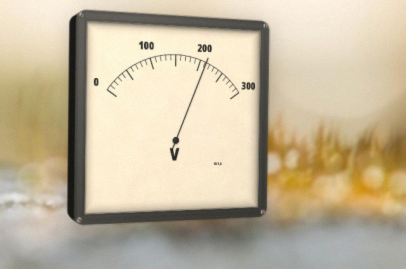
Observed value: 210 V
